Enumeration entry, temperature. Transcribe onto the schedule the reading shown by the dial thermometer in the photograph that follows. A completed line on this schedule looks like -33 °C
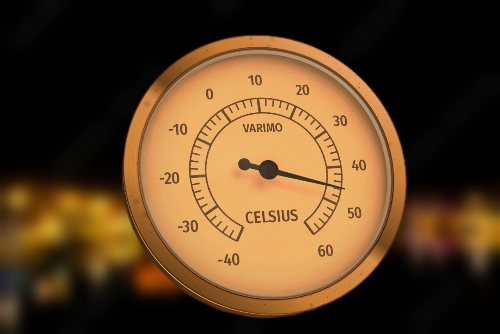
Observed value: 46 °C
